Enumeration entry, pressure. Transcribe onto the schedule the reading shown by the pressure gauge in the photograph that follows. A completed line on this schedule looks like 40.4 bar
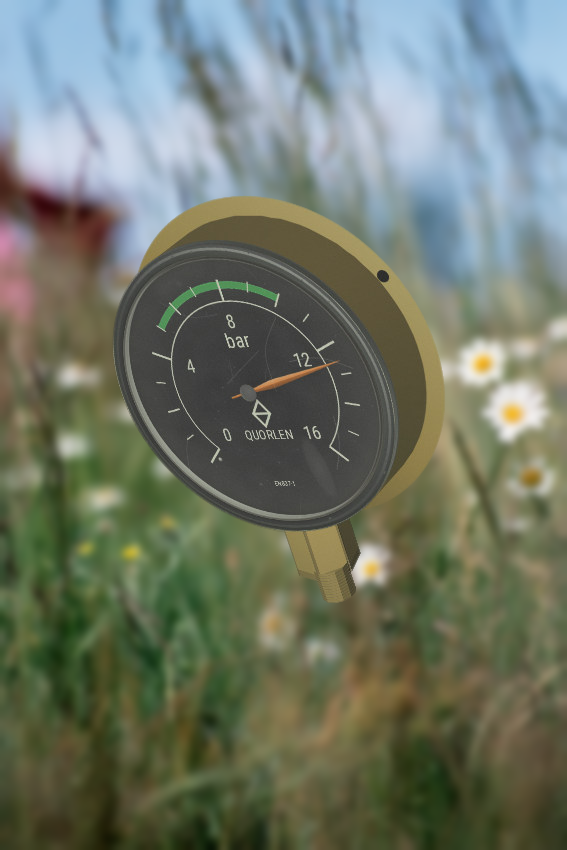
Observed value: 12.5 bar
